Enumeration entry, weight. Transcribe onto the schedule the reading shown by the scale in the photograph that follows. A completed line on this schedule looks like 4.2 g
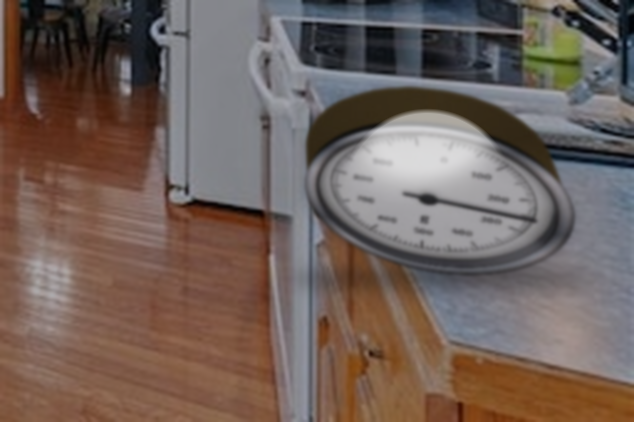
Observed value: 250 g
